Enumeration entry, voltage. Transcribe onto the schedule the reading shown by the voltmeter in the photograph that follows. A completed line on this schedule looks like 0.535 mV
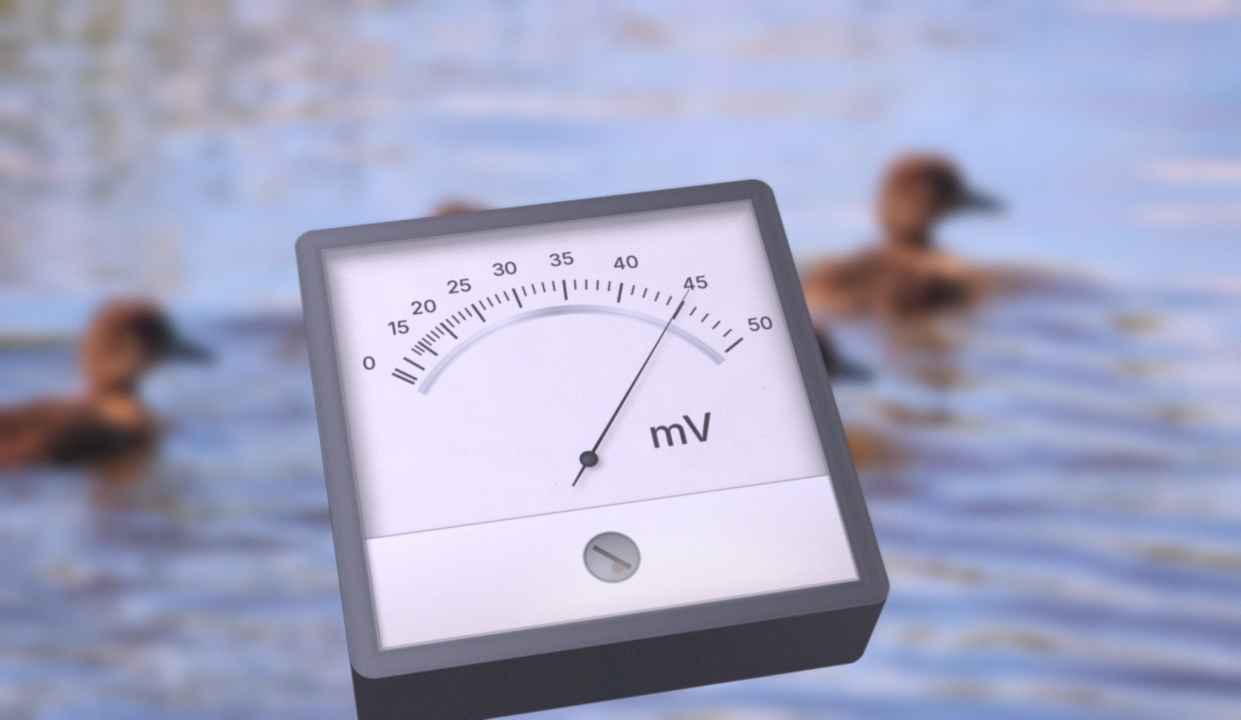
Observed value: 45 mV
